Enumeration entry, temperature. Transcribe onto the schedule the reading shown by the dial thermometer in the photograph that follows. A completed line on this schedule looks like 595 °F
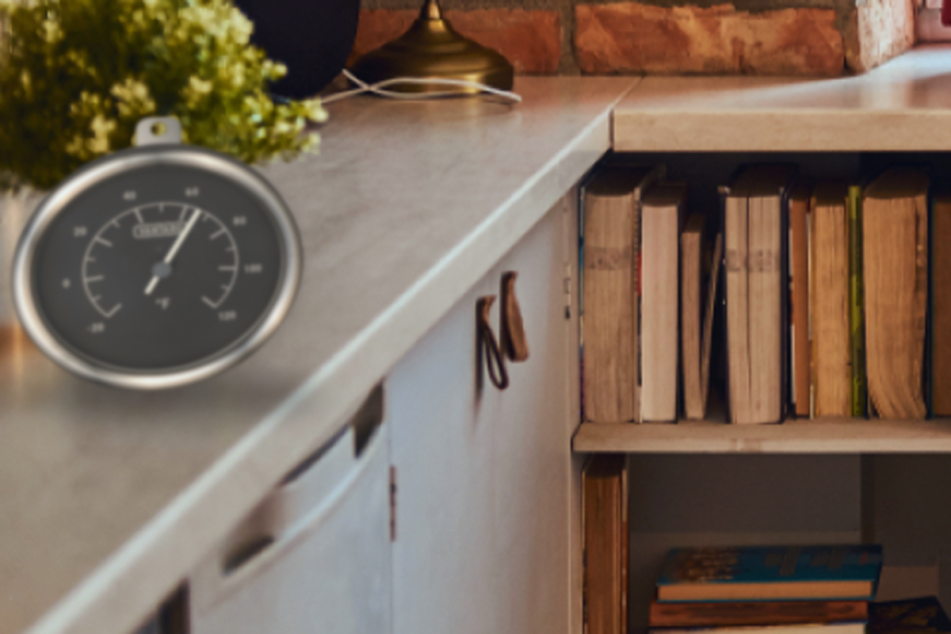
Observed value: 65 °F
